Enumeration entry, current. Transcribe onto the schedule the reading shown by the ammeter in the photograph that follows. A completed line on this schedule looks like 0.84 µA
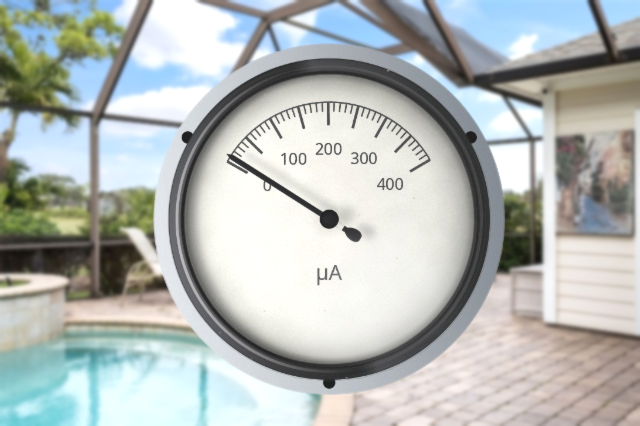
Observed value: 10 µA
